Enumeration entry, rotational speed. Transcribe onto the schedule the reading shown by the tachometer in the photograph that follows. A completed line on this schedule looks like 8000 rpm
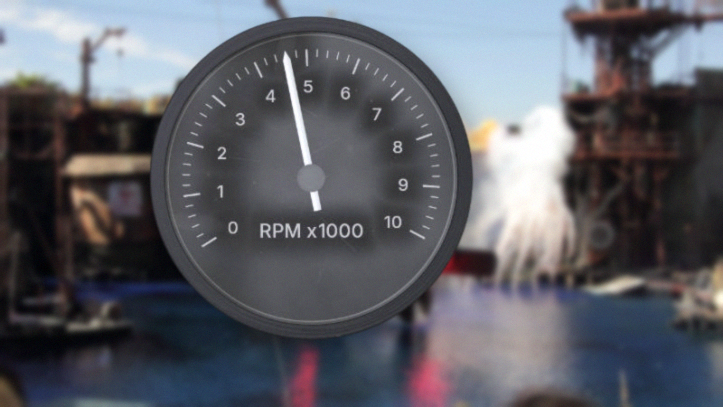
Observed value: 4600 rpm
